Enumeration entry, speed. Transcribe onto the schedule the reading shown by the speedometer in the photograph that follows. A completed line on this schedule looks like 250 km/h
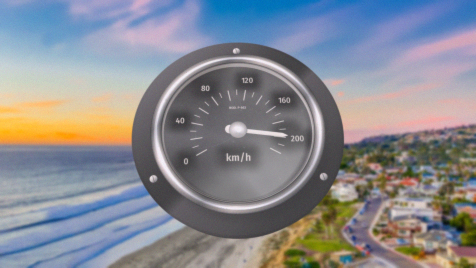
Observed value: 200 km/h
